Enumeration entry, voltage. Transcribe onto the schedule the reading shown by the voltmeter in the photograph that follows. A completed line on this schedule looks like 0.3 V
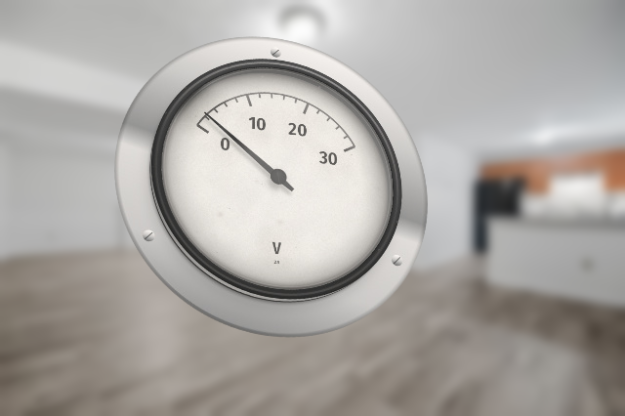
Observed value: 2 V
